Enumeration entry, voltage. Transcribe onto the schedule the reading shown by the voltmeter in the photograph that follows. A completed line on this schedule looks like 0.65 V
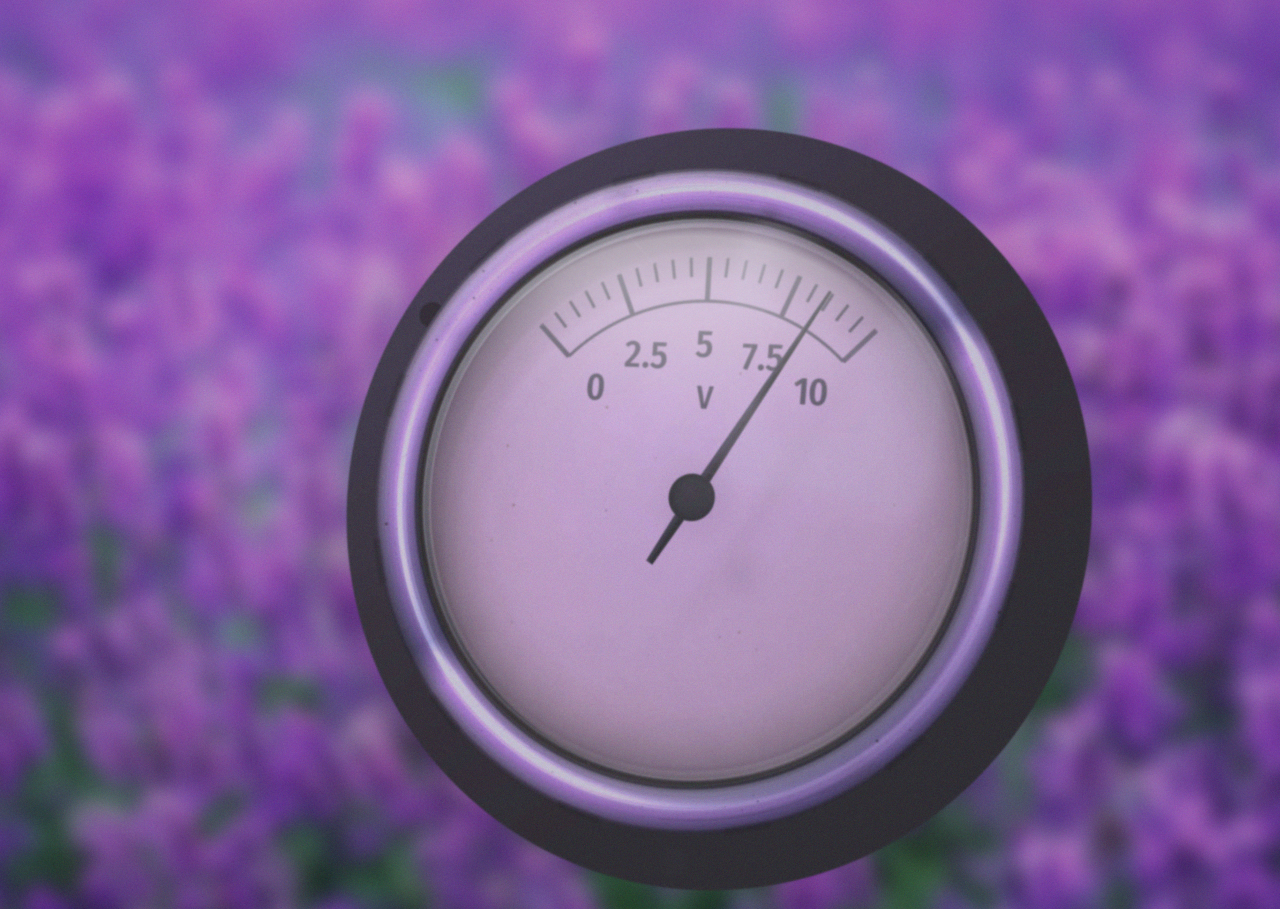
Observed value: 8.5 V
